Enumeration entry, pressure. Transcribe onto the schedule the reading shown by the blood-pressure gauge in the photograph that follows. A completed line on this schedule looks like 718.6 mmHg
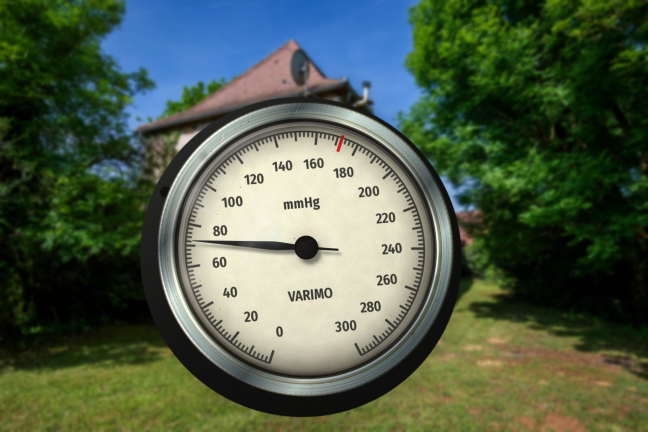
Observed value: 72 mmHg
